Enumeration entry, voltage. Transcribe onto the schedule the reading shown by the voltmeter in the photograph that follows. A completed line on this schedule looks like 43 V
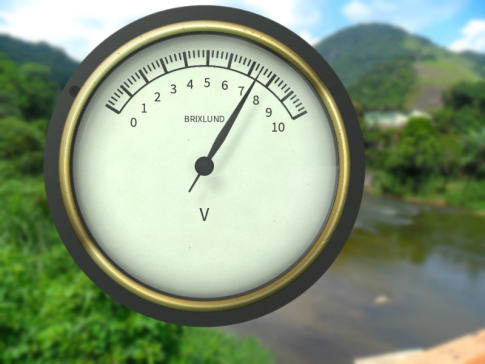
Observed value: 7.4 V
